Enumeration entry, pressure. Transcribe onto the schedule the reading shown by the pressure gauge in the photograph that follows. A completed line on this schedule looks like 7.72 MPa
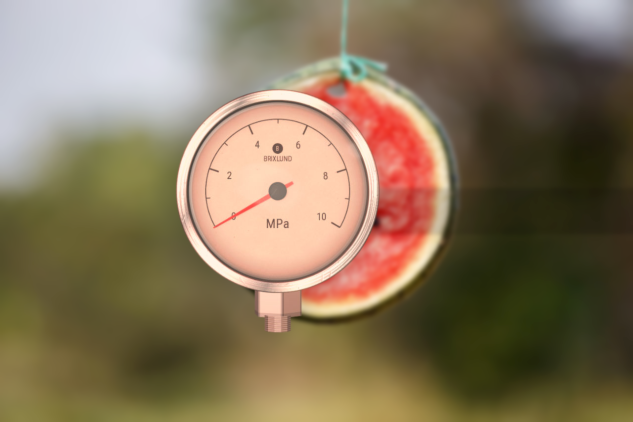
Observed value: 0 MPa
